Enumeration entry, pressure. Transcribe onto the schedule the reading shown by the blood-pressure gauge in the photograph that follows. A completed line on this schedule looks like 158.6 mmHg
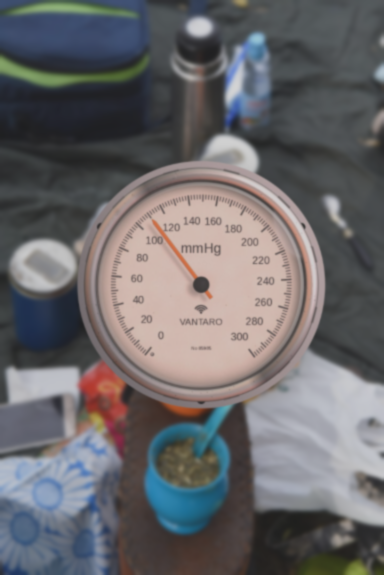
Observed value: 110 mmHg
